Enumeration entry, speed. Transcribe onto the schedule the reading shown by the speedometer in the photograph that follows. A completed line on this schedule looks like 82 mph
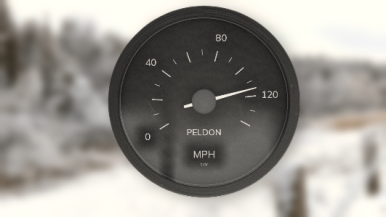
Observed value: 115 mph
